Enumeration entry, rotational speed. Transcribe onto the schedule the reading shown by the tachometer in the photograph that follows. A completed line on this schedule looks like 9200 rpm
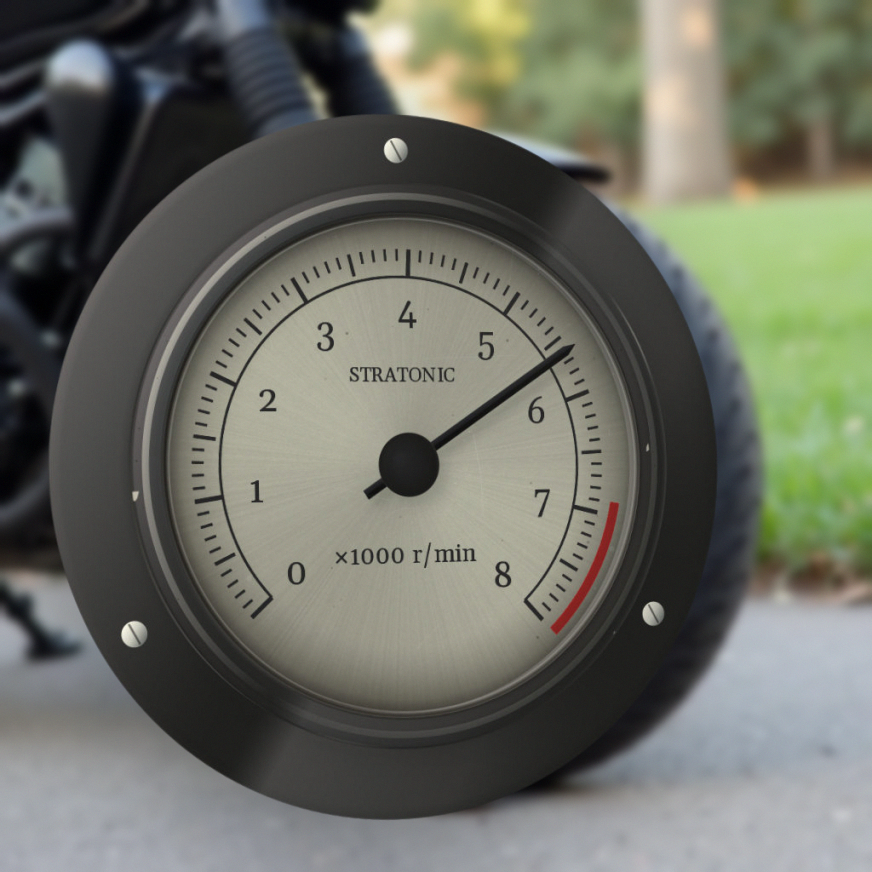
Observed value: 5600 rpm
